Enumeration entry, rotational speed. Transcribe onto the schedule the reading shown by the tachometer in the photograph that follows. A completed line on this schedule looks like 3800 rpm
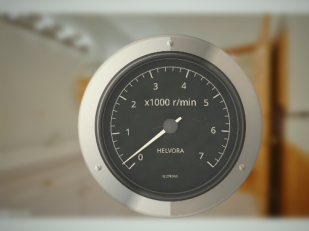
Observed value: 200 rpm
